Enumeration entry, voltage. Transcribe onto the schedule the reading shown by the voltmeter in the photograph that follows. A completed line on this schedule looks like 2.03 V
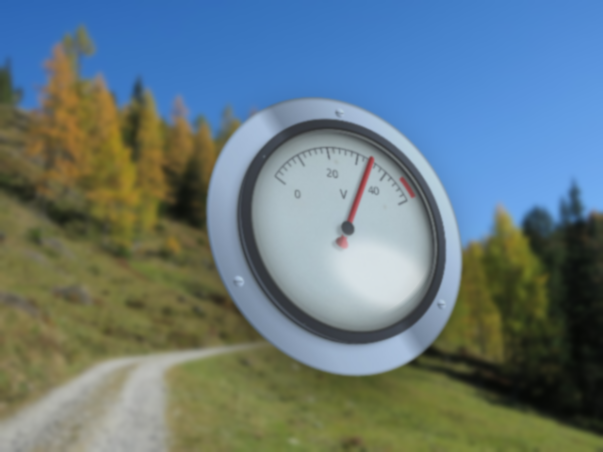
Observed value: 34 V
